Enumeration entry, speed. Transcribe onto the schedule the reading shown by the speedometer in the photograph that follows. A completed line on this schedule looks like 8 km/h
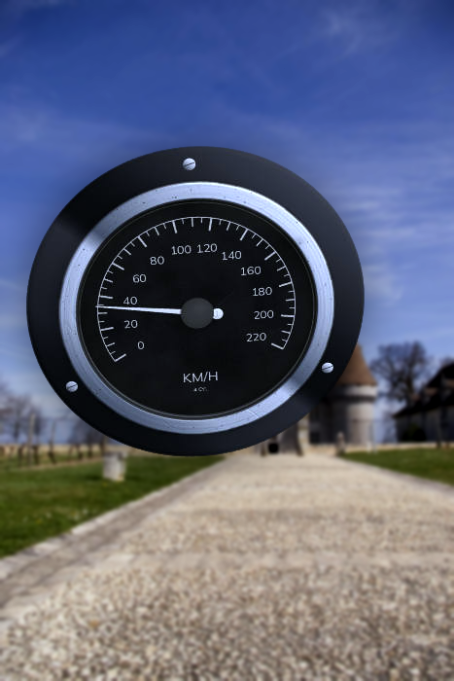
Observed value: 35 km/h
